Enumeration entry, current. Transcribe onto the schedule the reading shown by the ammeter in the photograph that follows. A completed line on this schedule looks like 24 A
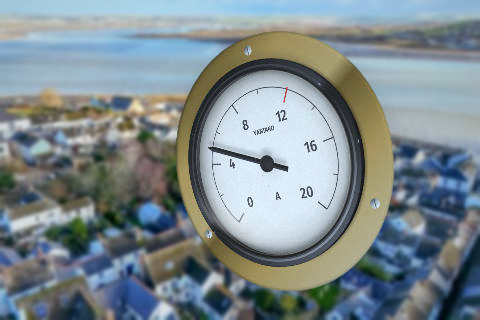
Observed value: 5 A
